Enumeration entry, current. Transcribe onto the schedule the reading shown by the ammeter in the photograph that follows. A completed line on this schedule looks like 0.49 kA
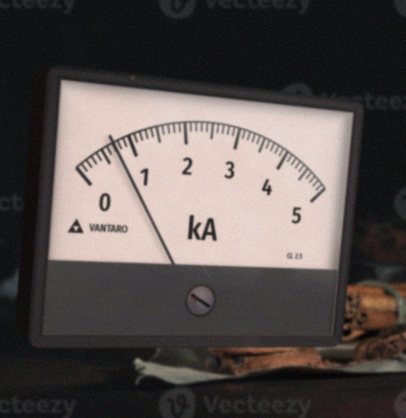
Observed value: 0.7 kA
